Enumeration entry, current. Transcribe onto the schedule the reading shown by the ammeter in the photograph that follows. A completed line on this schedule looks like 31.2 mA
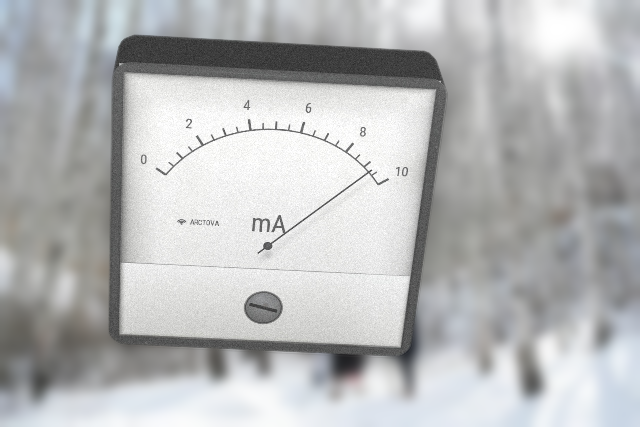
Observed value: 9.25 mA
